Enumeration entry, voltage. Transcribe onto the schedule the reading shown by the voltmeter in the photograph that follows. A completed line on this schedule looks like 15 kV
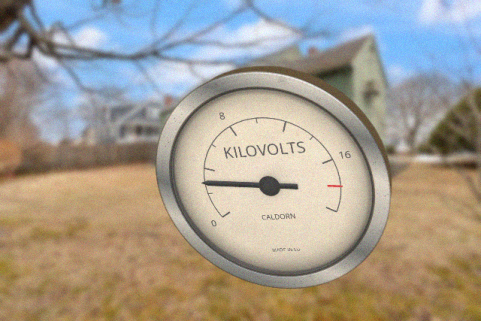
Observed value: 3 kV
